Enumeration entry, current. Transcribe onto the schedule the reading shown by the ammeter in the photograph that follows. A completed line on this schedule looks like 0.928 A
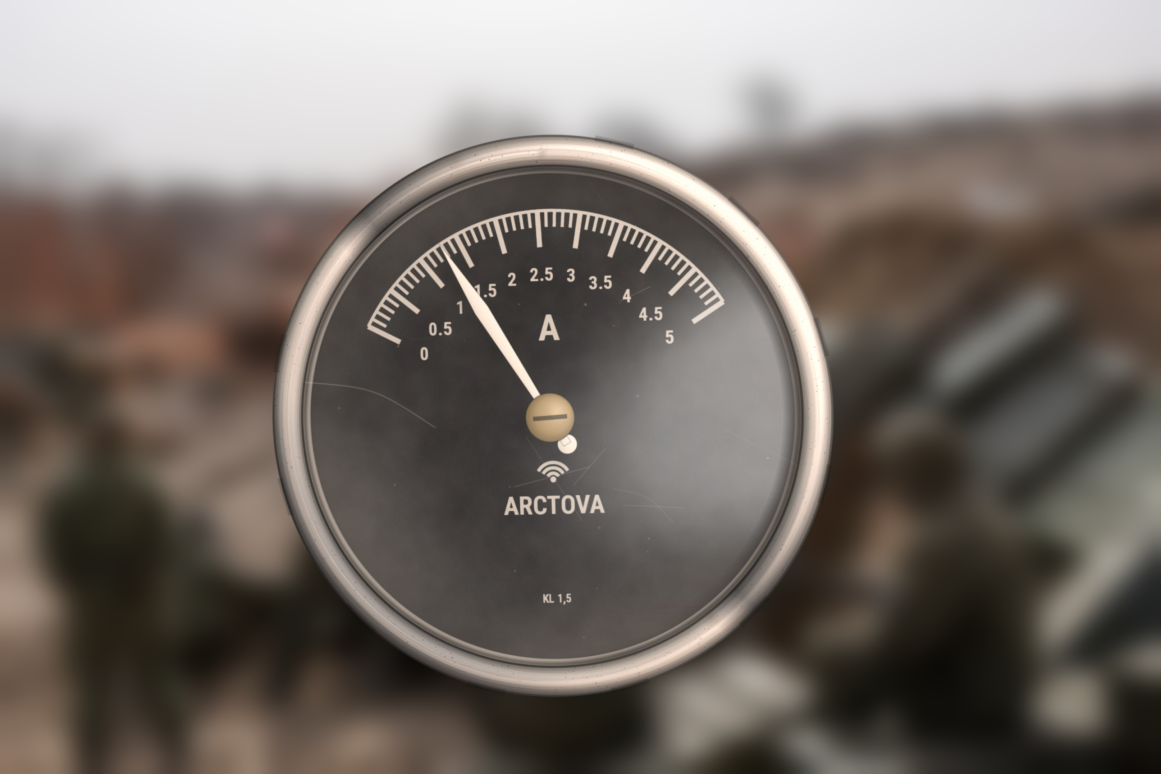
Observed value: 1.3 A
